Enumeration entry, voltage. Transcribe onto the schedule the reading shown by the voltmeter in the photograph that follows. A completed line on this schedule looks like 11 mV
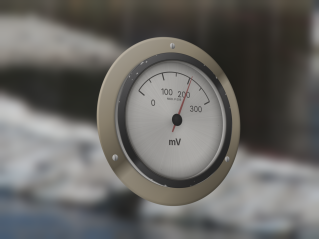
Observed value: 200 mV
